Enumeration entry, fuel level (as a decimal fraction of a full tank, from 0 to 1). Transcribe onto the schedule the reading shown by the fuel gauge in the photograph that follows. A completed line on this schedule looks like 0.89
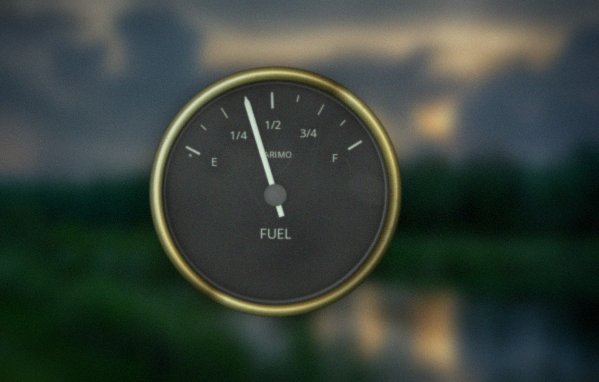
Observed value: 0.375
